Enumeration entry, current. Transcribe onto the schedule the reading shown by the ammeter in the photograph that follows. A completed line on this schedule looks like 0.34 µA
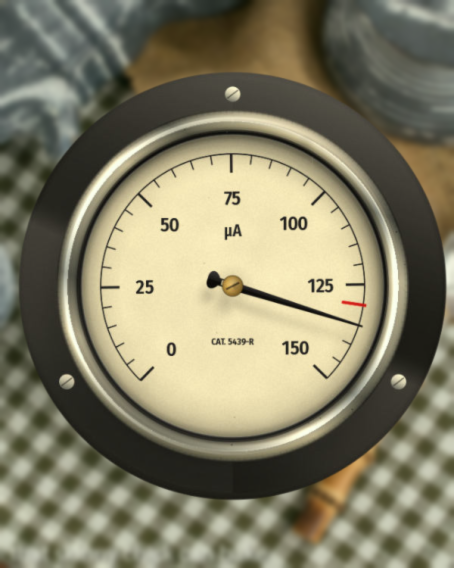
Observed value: 135 µA
